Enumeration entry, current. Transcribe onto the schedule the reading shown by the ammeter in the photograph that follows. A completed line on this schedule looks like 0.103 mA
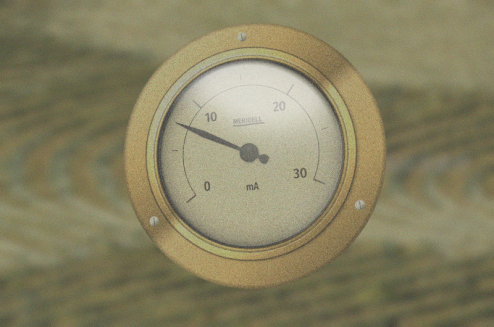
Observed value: 7.5 mA
